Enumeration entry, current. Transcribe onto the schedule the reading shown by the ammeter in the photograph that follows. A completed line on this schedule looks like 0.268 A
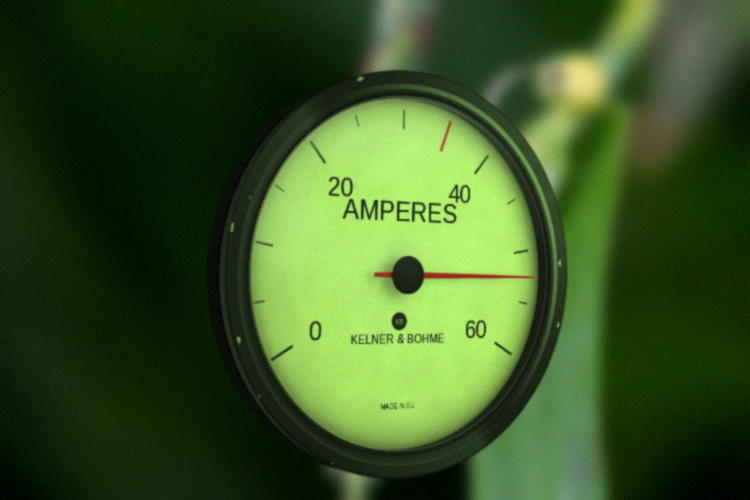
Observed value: 52.5 A
